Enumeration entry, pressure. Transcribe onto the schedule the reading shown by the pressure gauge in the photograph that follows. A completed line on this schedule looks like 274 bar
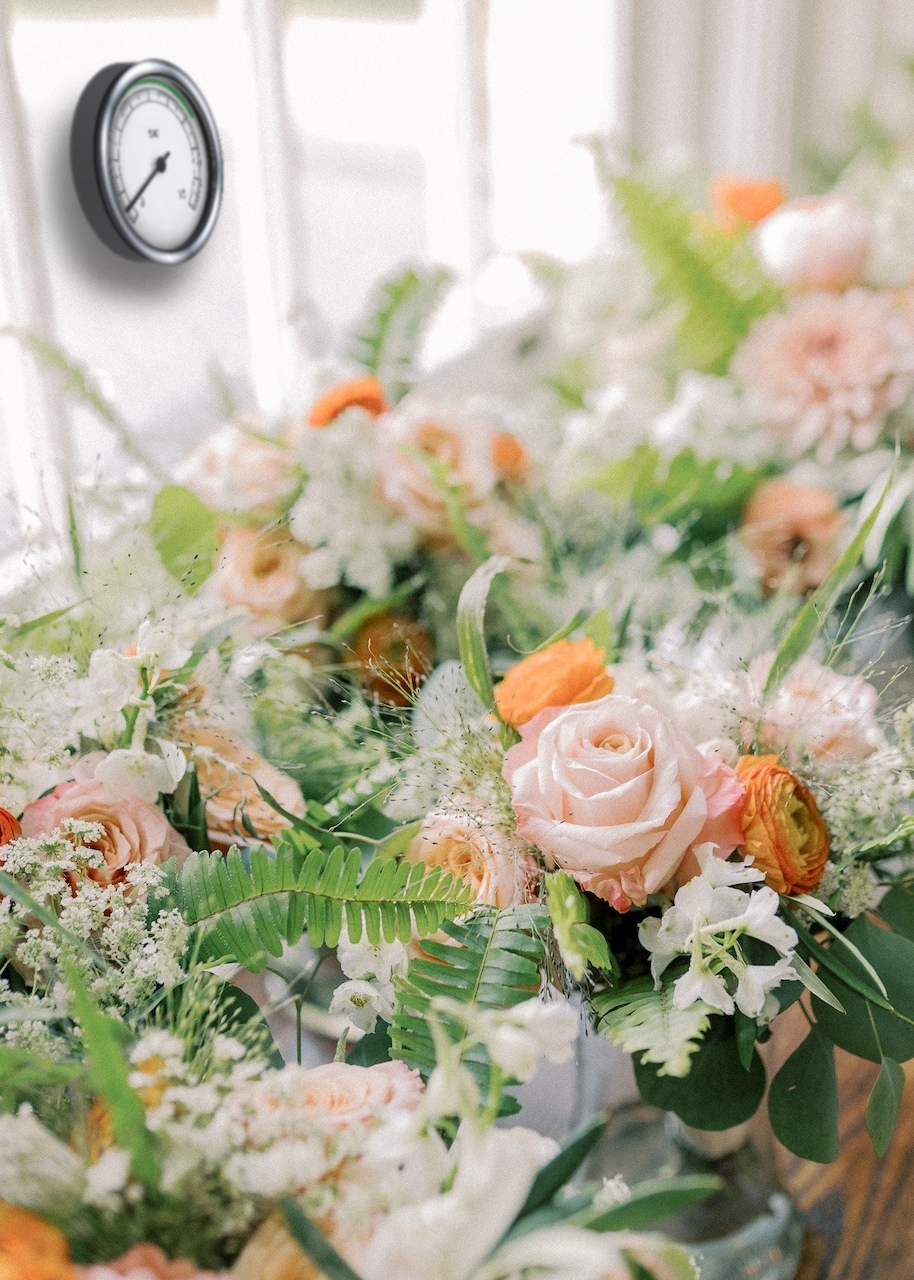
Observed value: 0.5 bar
